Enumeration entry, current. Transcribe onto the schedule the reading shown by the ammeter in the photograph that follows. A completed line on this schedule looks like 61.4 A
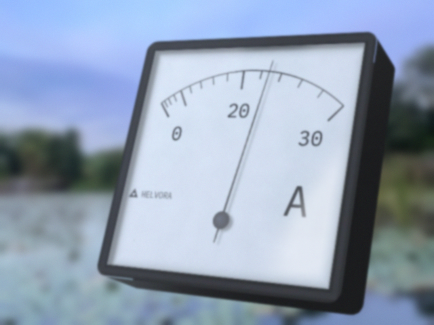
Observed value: 23 A
